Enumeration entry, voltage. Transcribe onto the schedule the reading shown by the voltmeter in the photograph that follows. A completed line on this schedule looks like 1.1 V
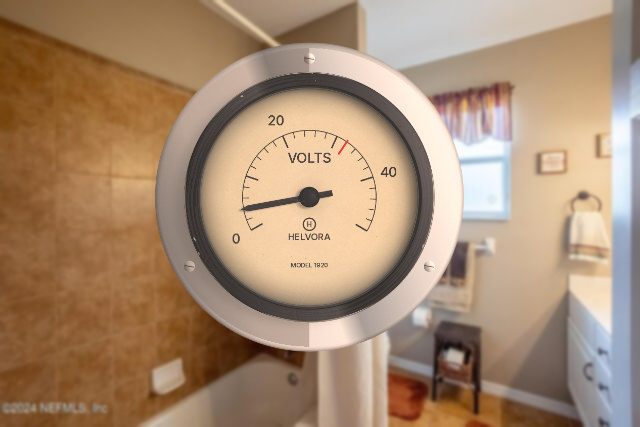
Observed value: 4 V
